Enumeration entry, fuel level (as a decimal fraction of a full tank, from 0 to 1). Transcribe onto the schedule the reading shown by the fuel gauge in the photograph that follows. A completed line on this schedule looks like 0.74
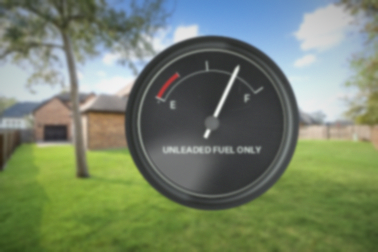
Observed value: 0.75
